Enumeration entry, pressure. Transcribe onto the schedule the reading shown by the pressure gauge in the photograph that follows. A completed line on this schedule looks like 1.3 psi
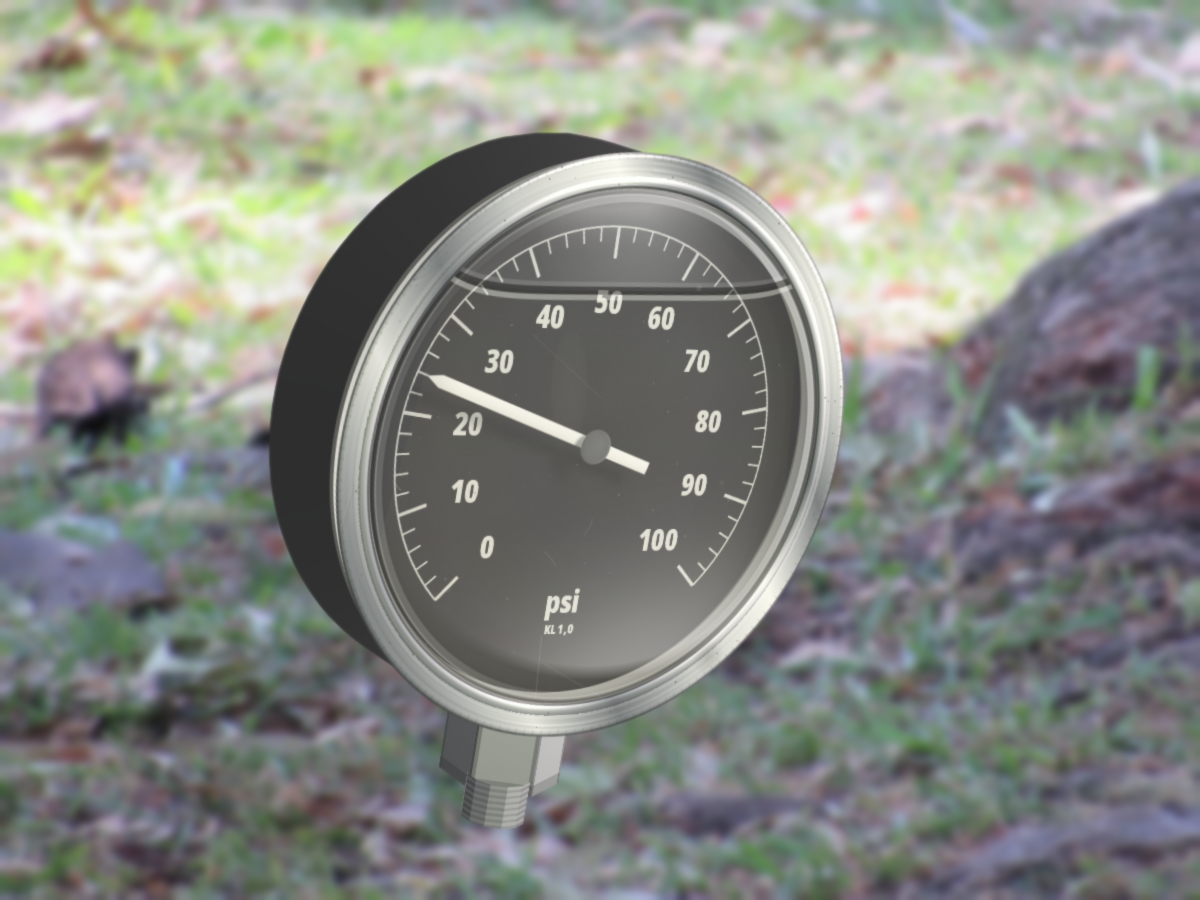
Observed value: 24 psi
